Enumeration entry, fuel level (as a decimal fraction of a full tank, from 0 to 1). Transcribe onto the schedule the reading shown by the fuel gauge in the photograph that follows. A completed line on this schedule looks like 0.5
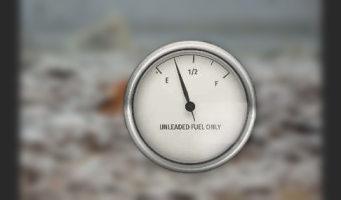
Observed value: 0.25
